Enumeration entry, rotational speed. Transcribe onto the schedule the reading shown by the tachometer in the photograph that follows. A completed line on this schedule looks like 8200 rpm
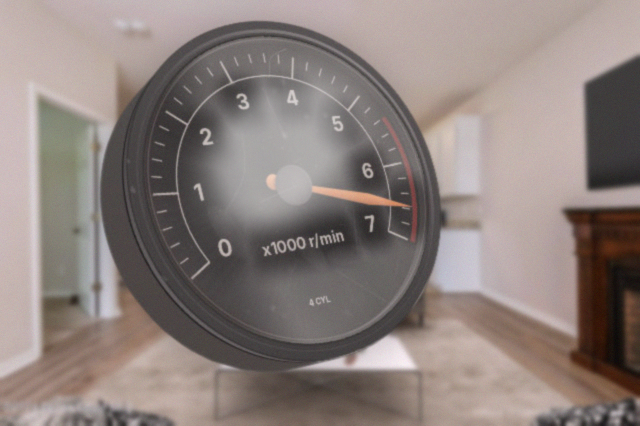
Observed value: 6600 rpm
